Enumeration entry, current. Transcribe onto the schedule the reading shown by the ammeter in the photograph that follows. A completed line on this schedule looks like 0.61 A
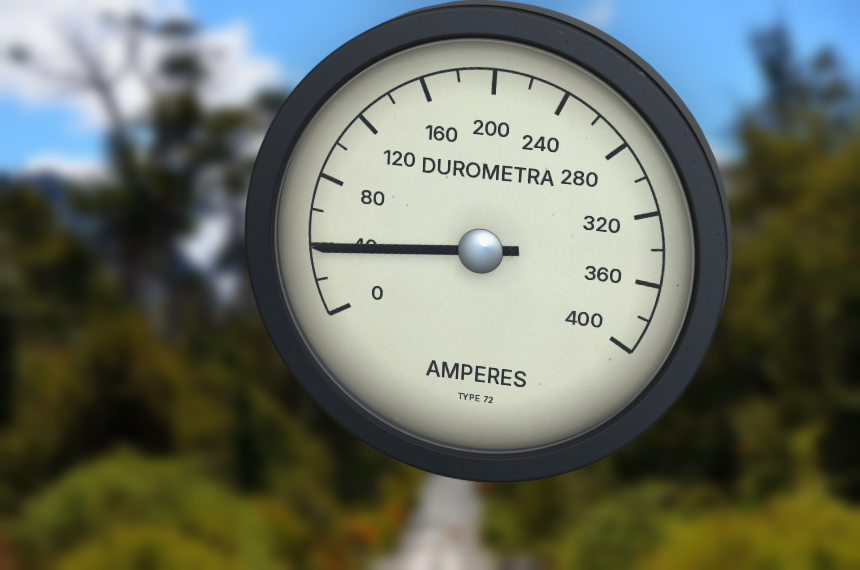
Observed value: 40 A
